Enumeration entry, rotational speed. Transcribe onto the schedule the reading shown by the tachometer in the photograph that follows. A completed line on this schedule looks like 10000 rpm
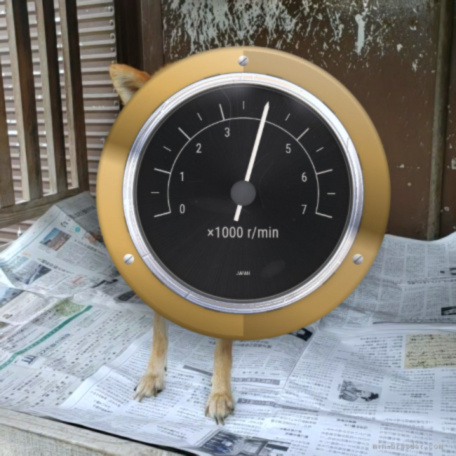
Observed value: 4000 rpm
